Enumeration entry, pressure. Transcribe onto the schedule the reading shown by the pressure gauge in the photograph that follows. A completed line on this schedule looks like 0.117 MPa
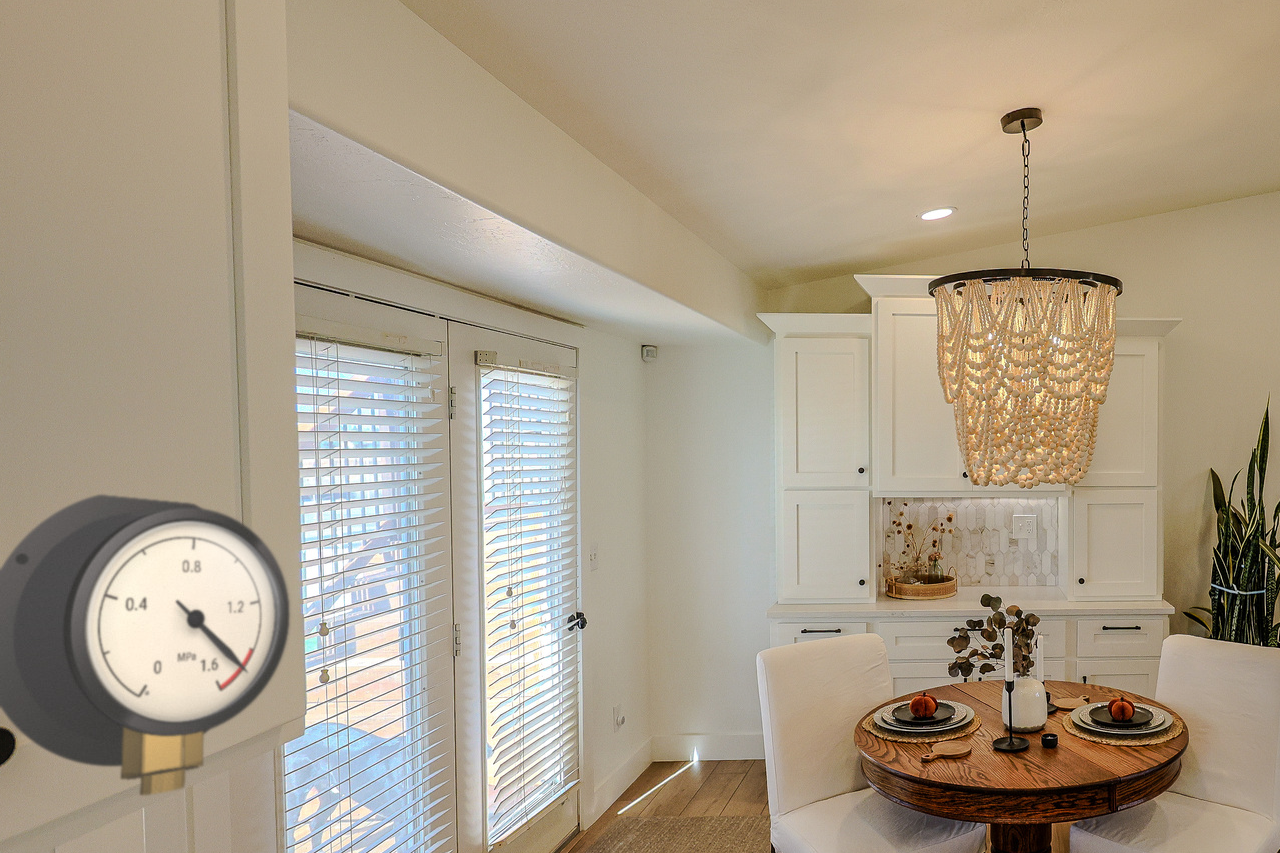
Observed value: 1.5 MPa
